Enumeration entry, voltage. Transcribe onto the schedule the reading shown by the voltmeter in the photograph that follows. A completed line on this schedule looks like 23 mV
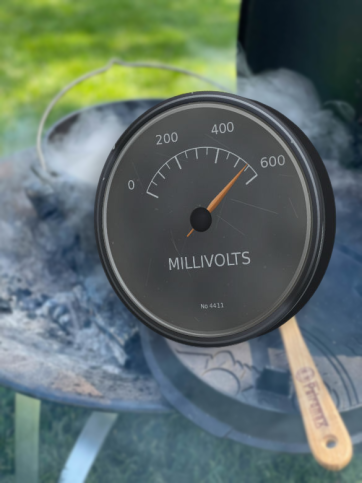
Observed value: 550 mV
